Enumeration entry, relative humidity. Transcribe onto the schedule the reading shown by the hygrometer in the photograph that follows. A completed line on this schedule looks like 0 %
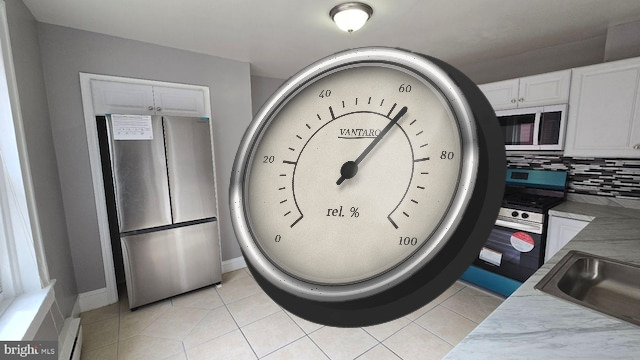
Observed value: 64 %
